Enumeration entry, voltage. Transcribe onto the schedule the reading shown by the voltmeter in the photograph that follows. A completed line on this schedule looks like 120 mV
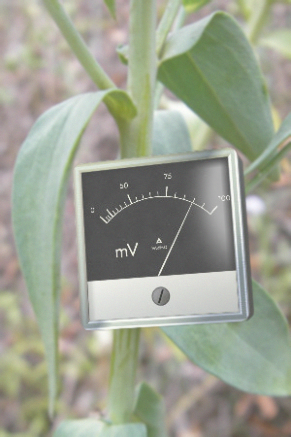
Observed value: 90 mV
